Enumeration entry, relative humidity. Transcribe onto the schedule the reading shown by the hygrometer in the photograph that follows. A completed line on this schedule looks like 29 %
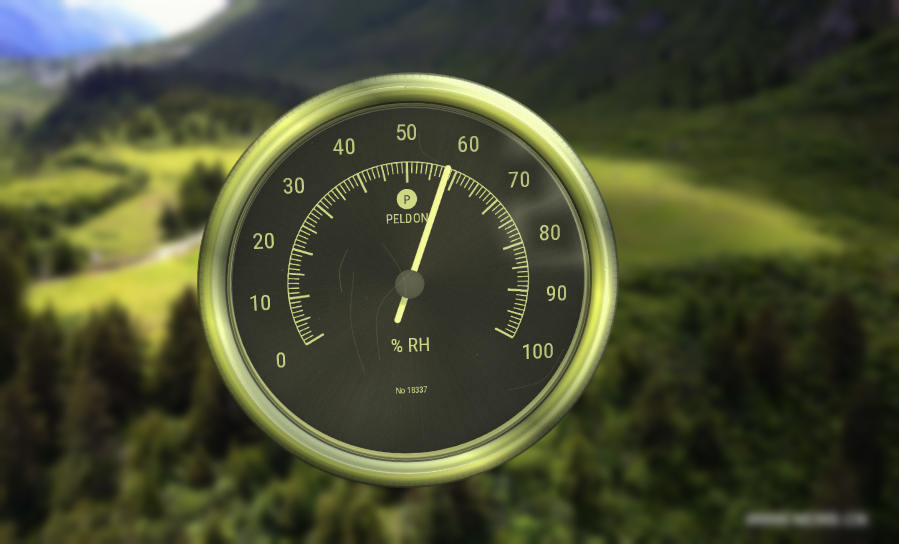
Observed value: 58 %
